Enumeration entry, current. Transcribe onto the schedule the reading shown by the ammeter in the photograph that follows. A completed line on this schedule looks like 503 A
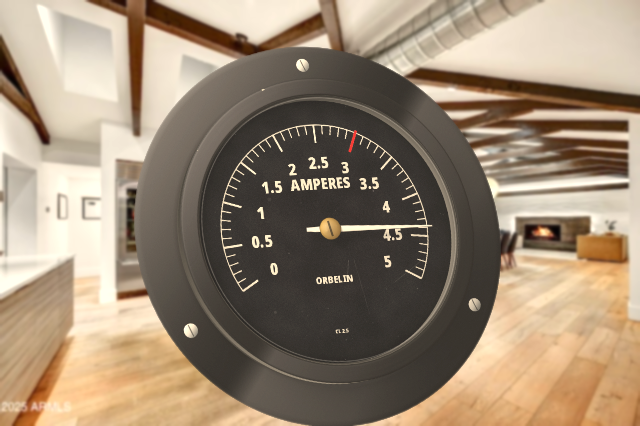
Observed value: 4.4 A
